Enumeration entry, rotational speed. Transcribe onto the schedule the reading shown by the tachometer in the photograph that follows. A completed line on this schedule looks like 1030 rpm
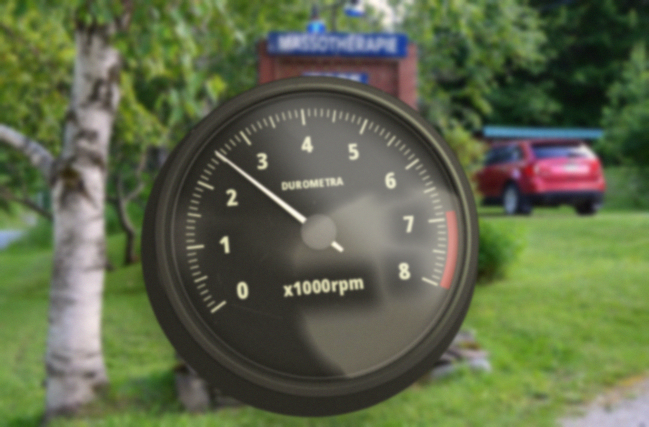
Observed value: 2500 rpm
